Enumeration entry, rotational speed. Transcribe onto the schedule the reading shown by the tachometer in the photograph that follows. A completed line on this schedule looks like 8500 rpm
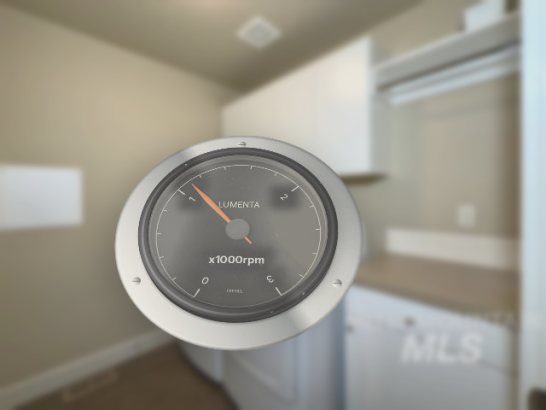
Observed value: 1100 rpm
